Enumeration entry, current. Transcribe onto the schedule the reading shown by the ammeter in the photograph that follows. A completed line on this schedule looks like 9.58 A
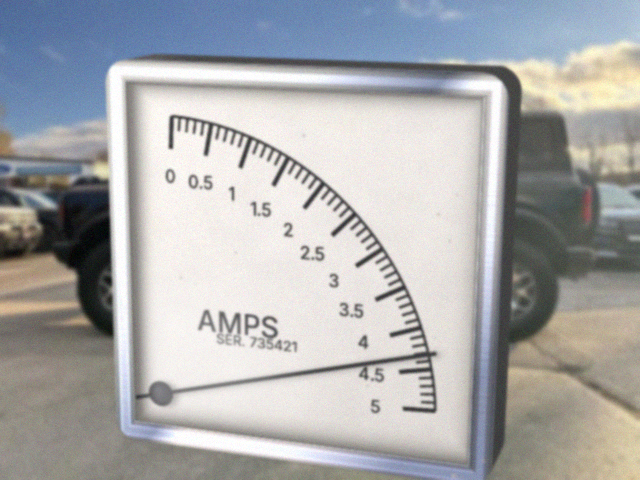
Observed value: 4.3 A
